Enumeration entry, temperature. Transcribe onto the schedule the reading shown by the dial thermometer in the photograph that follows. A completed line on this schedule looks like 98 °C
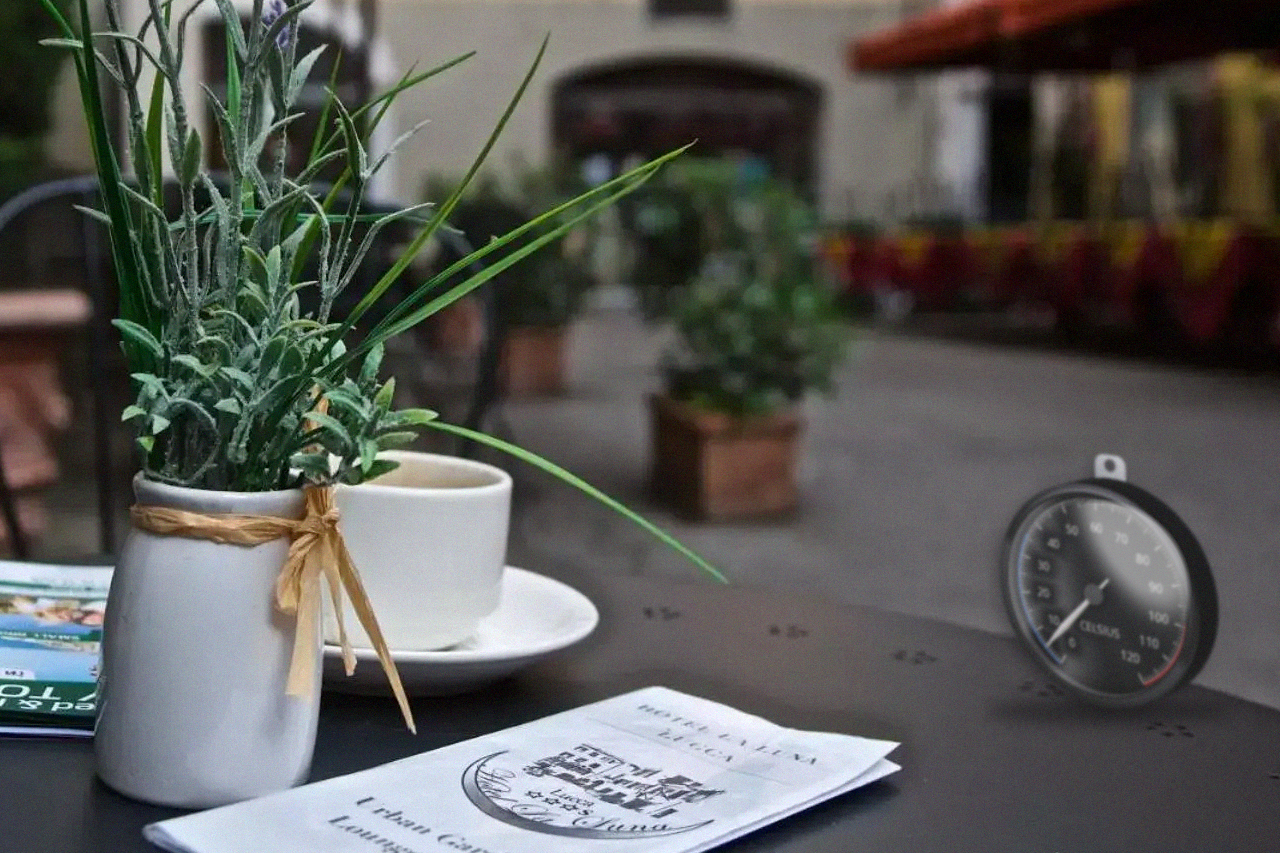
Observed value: 5 °C
